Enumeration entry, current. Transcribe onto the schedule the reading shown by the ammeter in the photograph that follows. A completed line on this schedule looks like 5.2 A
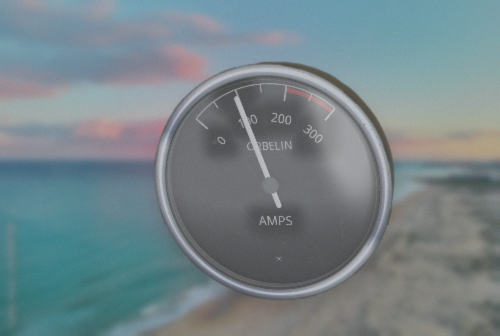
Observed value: 100 A
